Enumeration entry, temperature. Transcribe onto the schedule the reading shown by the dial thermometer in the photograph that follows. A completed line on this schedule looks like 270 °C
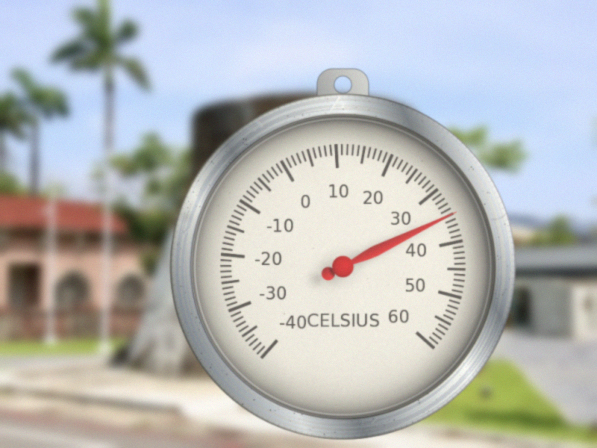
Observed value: 35 °C
